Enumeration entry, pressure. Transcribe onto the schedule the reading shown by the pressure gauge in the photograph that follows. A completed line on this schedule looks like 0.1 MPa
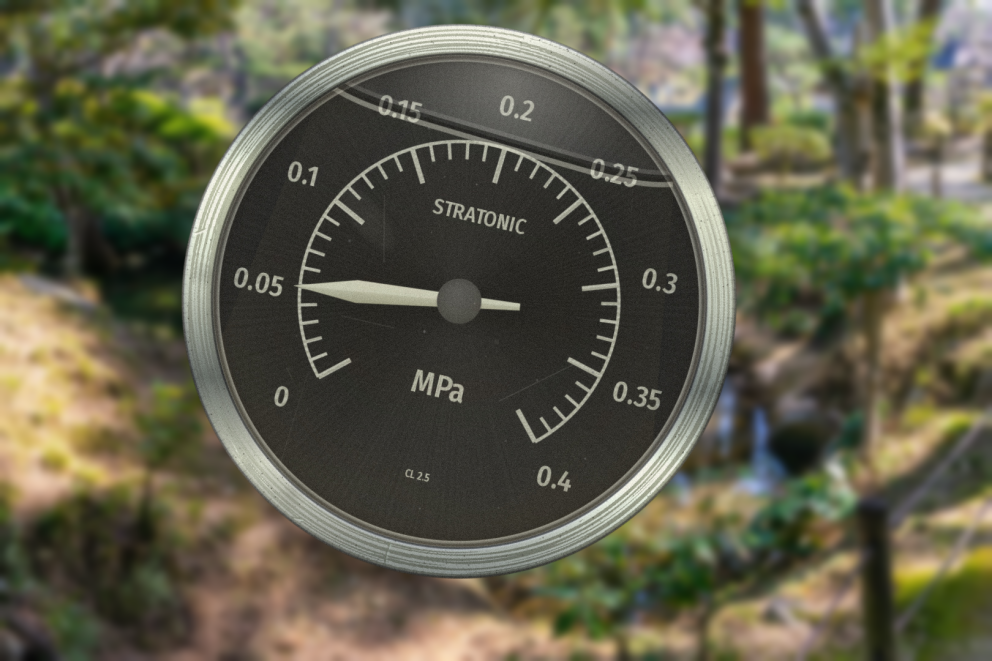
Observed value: 0.05 MPa
